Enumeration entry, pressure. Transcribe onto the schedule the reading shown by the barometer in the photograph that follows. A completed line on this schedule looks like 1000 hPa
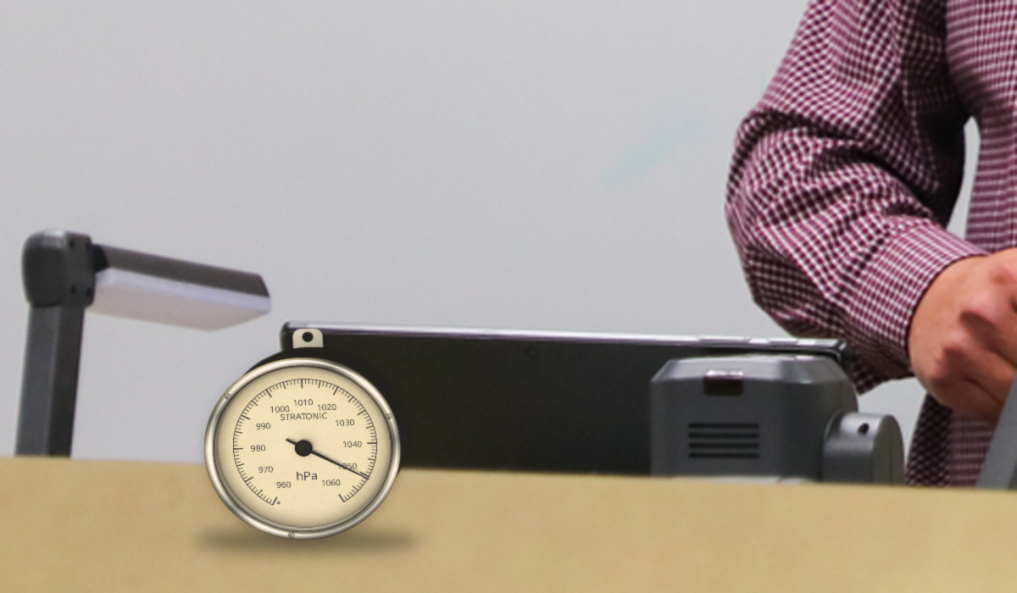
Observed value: 1050 hPa
